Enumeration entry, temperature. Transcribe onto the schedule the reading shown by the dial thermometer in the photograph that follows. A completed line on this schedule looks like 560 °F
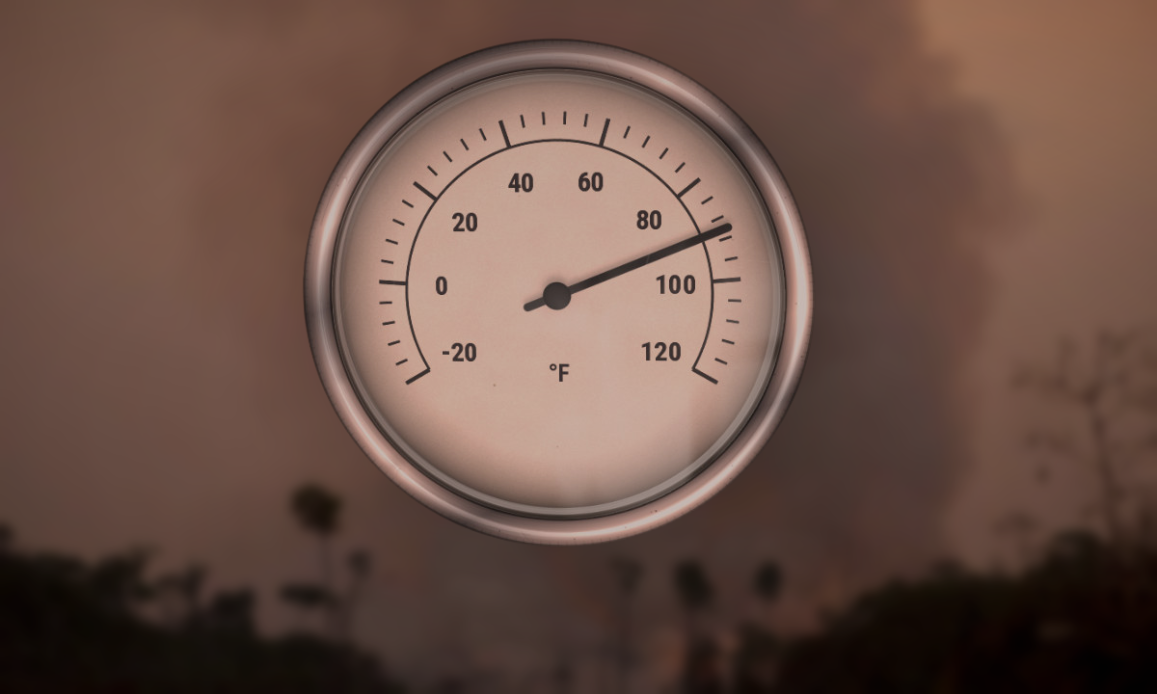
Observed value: 90 °F
